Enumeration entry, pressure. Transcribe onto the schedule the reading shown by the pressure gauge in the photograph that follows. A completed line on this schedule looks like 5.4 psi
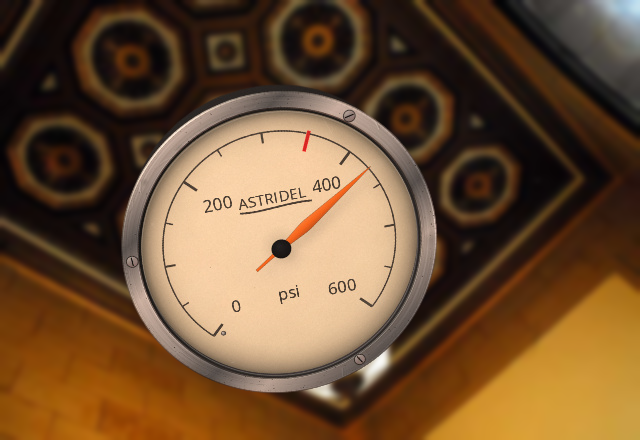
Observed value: 425 psi
